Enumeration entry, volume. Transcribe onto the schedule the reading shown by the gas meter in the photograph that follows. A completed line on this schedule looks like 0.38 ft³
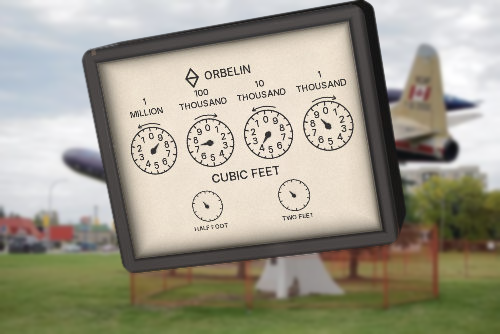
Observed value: 873900 ft³
